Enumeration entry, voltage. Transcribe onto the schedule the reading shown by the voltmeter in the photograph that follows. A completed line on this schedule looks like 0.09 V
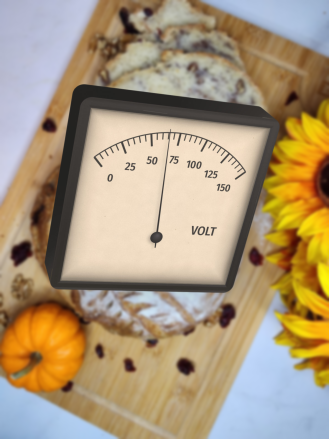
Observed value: 65 V
